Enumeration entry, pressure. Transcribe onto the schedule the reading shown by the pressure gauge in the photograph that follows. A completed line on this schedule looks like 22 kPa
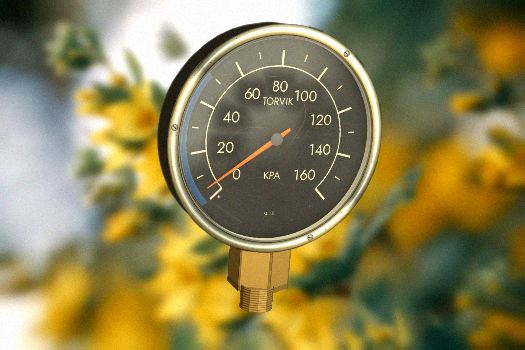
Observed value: 5 kPa
